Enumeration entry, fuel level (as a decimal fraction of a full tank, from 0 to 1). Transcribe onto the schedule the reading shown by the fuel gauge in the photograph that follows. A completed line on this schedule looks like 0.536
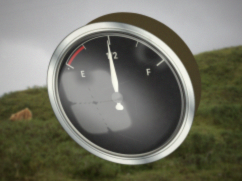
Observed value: 0.5
